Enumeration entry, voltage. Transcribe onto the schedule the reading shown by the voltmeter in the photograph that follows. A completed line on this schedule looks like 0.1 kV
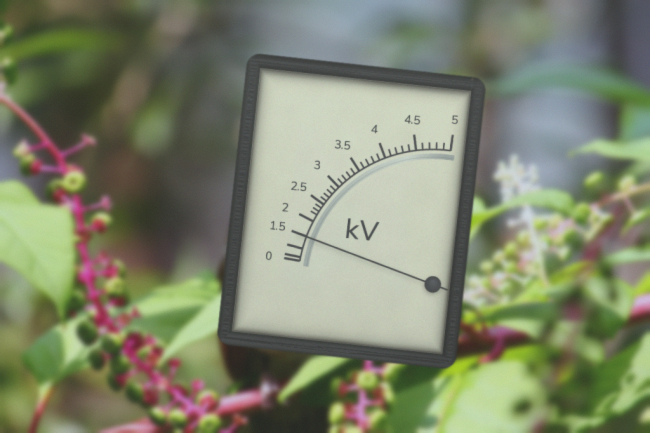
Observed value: 1.5 kV
